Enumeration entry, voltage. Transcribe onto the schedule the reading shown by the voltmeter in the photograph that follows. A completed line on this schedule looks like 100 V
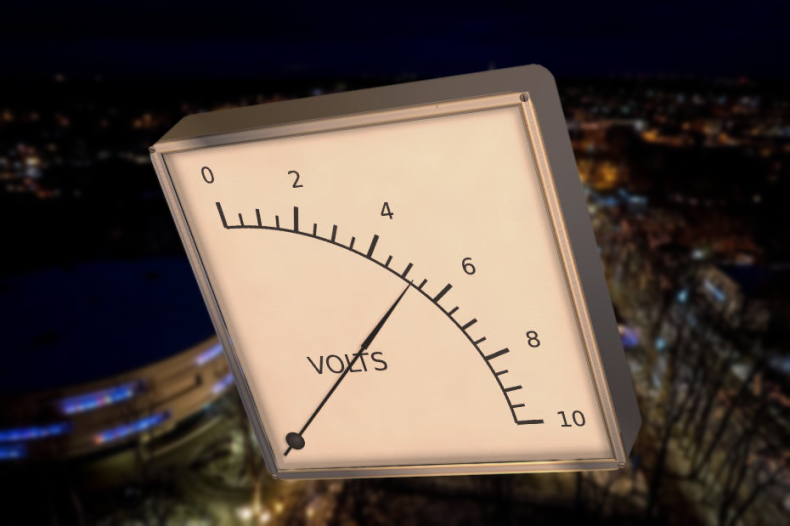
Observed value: 5.25 V
